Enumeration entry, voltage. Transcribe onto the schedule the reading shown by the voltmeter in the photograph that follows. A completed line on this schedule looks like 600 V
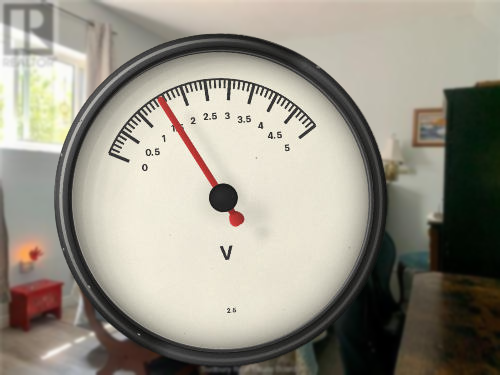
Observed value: 1.5 V
